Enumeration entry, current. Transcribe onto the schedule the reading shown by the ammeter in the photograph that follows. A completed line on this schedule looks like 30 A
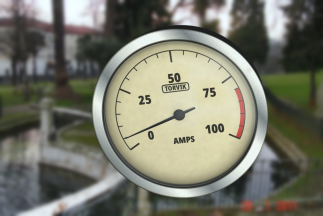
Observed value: 5 A
